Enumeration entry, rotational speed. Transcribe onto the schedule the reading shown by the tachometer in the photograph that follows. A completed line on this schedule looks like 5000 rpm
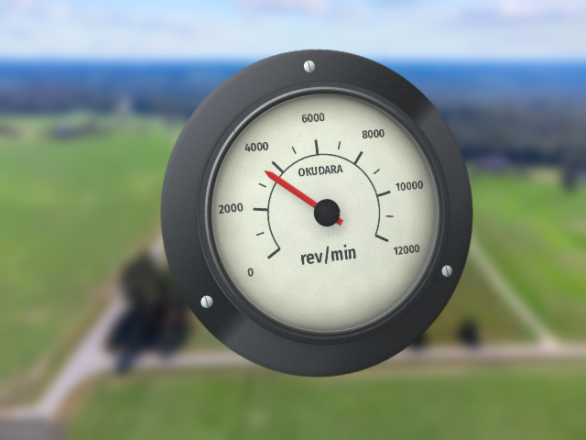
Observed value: 3500 rpm
